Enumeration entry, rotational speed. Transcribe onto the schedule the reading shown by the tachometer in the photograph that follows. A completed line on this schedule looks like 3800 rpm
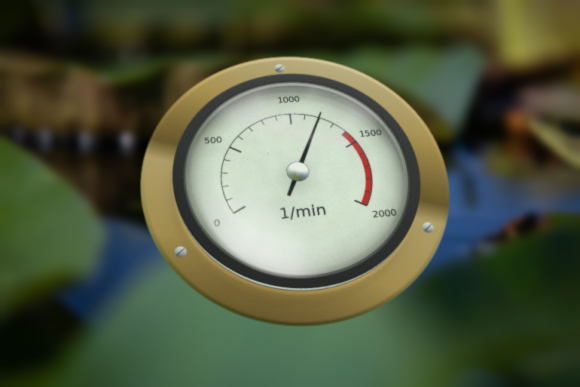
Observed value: 1200 rpm
